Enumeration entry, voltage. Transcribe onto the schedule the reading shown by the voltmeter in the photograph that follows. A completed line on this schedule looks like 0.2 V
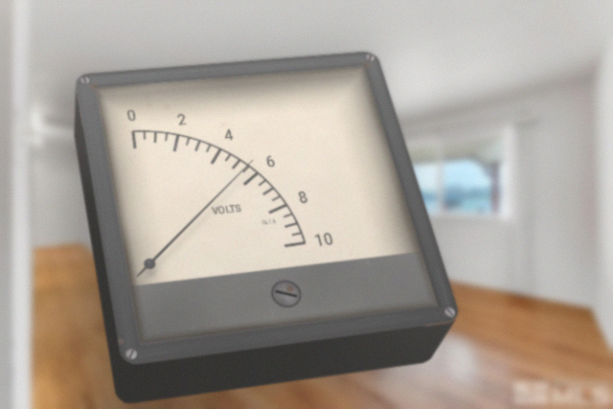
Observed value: 5.5 V
